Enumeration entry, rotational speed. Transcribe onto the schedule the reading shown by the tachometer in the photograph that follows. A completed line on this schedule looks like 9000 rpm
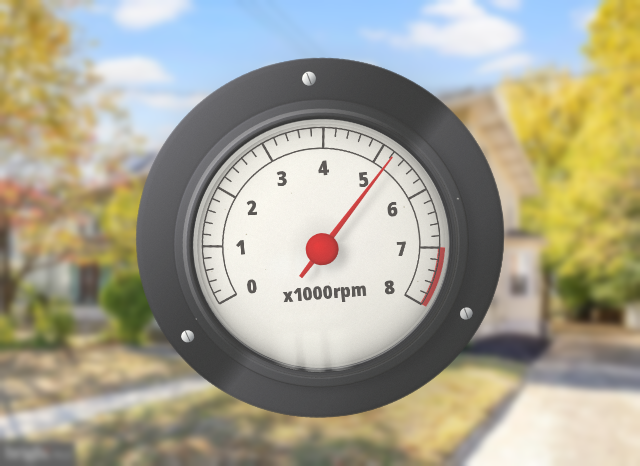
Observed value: 5200 rpm
